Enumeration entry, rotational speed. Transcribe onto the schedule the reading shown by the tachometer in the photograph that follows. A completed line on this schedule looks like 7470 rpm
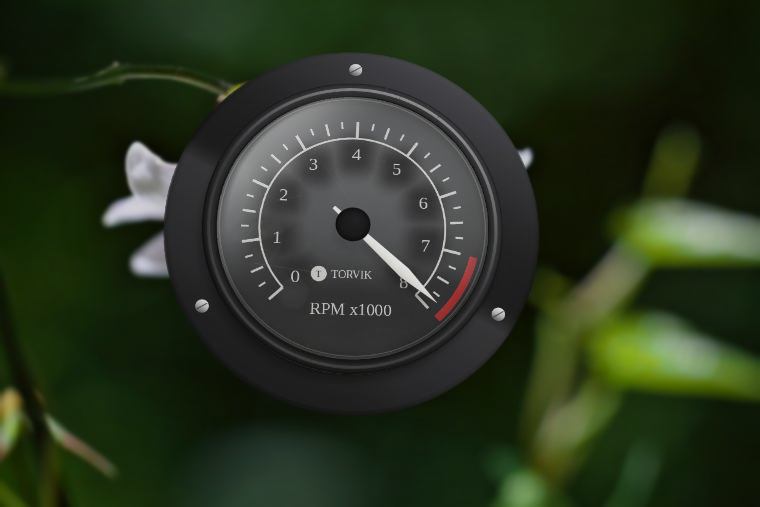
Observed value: 7875 rpm
